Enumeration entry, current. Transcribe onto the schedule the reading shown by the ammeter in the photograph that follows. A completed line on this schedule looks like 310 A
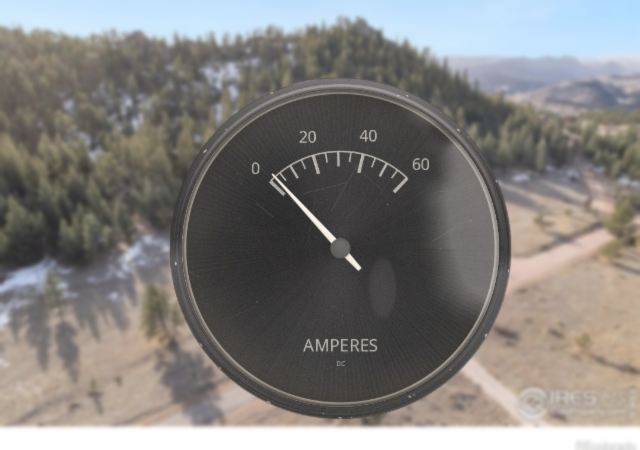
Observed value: 2.5 A
